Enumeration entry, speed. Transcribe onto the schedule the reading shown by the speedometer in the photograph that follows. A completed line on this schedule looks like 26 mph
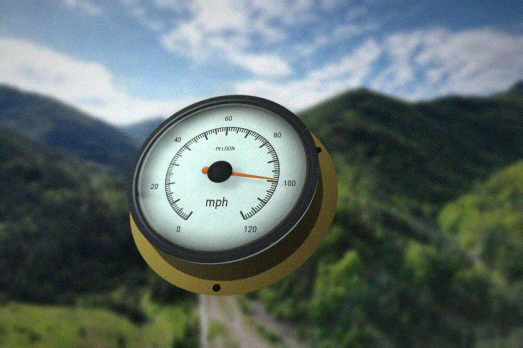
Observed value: 100 mph
